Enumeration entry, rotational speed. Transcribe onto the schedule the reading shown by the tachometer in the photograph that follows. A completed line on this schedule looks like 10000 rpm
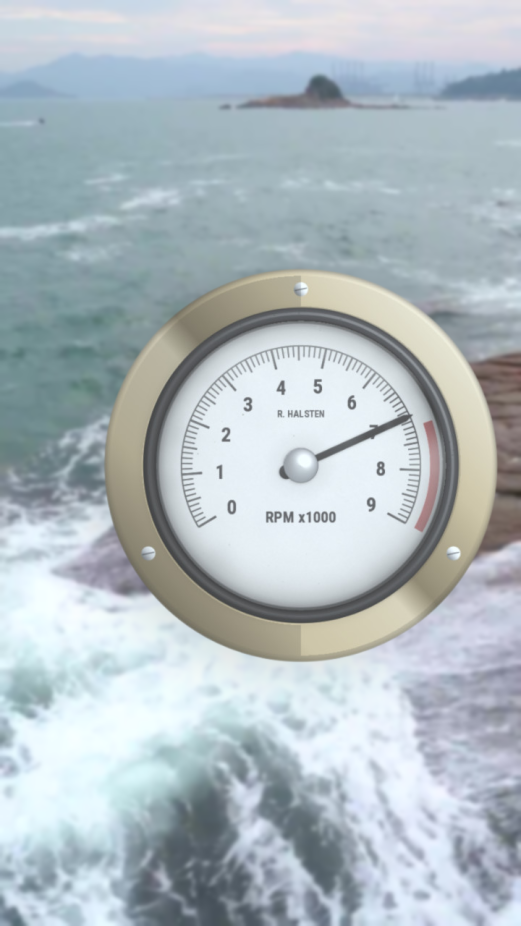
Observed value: 7000 rpm
